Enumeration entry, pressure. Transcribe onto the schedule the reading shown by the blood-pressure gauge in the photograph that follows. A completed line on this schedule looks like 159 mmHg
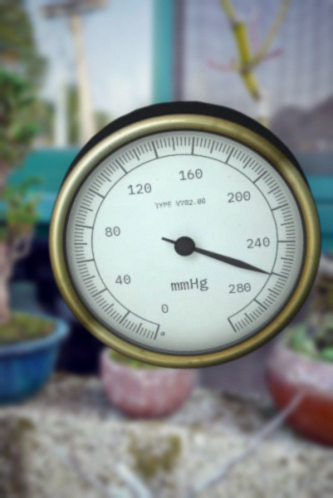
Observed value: 260 mmHg
